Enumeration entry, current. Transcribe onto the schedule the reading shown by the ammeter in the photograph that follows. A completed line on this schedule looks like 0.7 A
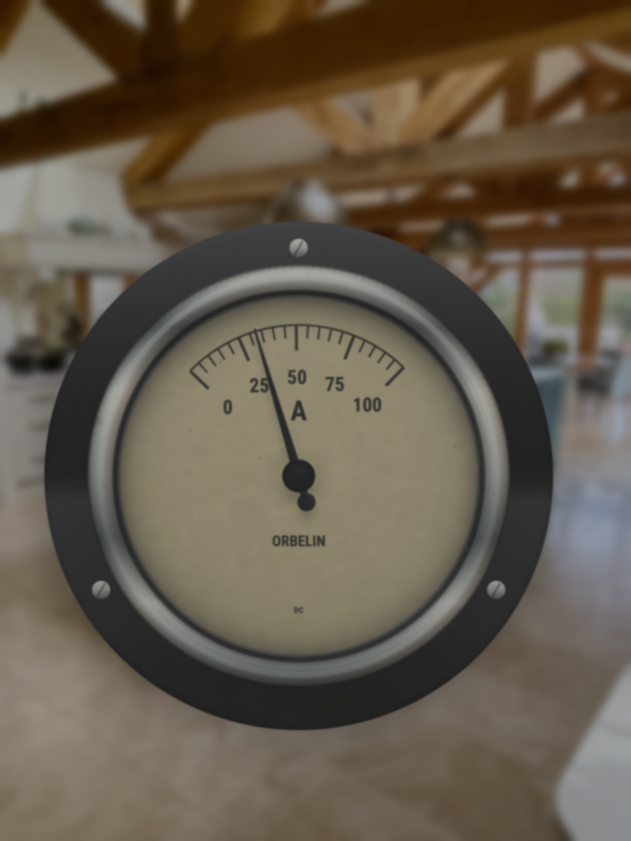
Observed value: 32.5 A
